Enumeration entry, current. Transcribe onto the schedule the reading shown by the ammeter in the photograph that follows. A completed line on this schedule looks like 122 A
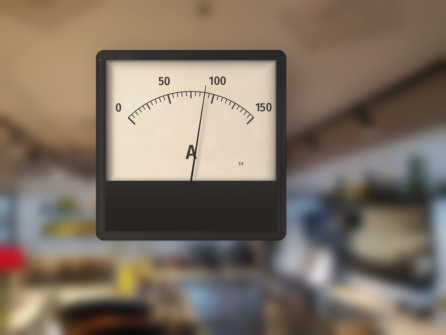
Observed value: 90 A
